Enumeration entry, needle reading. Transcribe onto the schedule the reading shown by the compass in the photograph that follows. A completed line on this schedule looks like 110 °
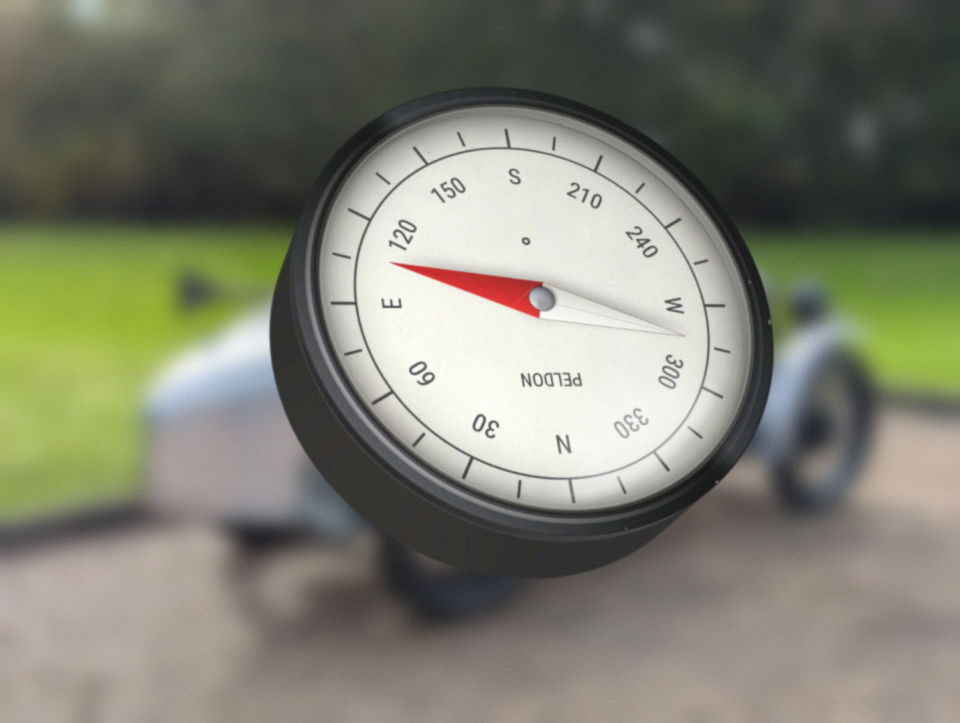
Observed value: 105 °
